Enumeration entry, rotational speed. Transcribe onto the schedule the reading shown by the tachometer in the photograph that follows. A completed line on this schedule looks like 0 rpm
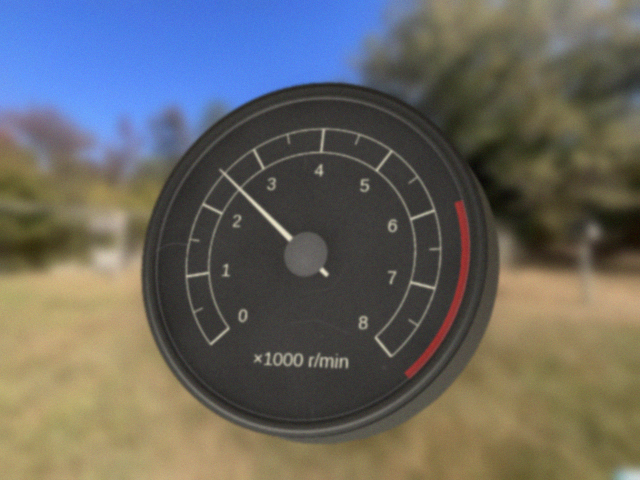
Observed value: 2500 rpm
